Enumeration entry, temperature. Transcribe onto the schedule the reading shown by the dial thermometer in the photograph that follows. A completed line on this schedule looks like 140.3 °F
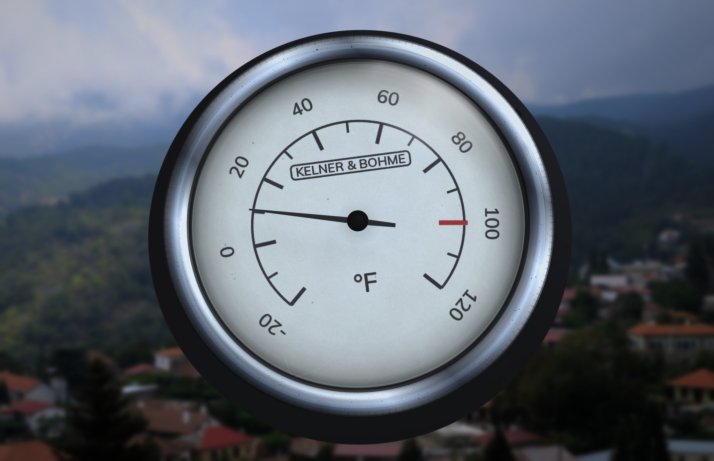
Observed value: 10 °F
